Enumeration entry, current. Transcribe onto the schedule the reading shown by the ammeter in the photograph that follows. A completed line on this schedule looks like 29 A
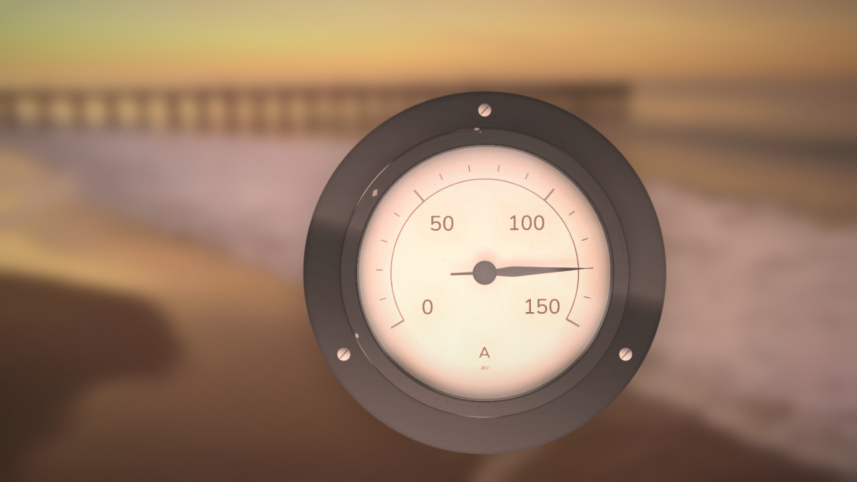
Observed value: 130 A
